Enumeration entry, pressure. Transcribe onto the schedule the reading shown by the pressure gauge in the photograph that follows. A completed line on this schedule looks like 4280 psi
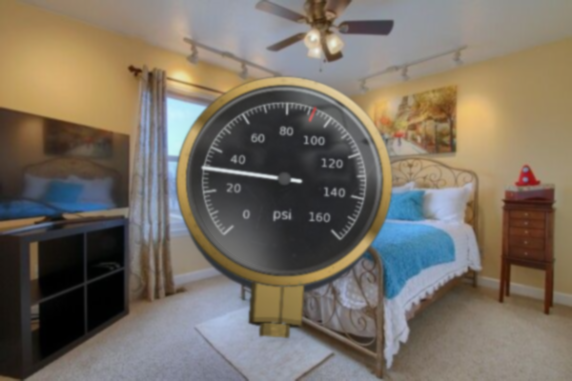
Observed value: 30 psi
